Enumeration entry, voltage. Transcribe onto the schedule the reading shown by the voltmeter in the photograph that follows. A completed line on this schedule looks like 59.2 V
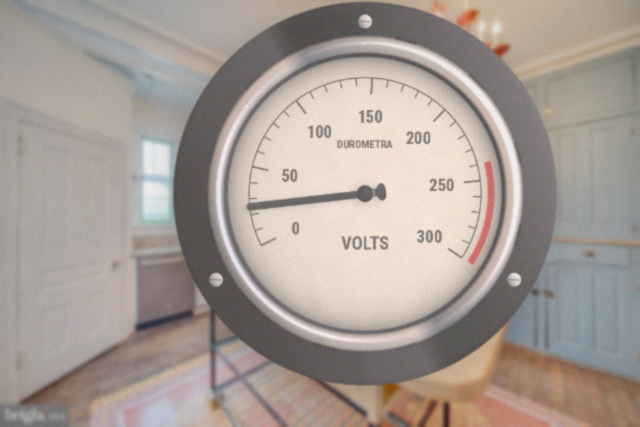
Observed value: 25 V
